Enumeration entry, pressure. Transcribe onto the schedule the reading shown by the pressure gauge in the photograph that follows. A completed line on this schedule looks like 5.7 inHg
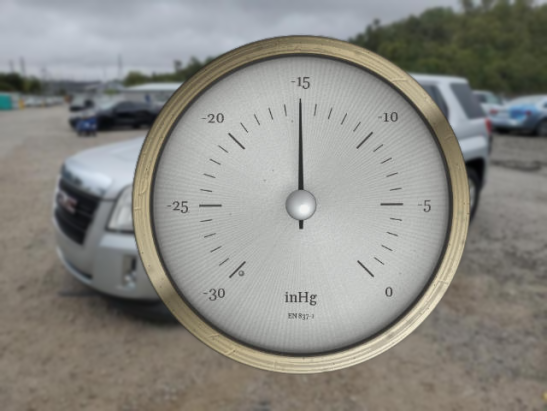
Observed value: -15 inHg
